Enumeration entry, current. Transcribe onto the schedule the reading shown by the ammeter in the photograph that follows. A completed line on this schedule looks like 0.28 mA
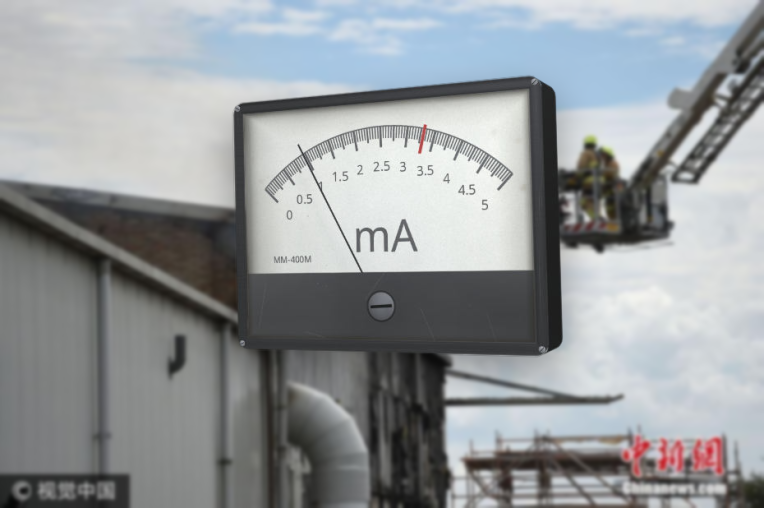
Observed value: 1 mA
